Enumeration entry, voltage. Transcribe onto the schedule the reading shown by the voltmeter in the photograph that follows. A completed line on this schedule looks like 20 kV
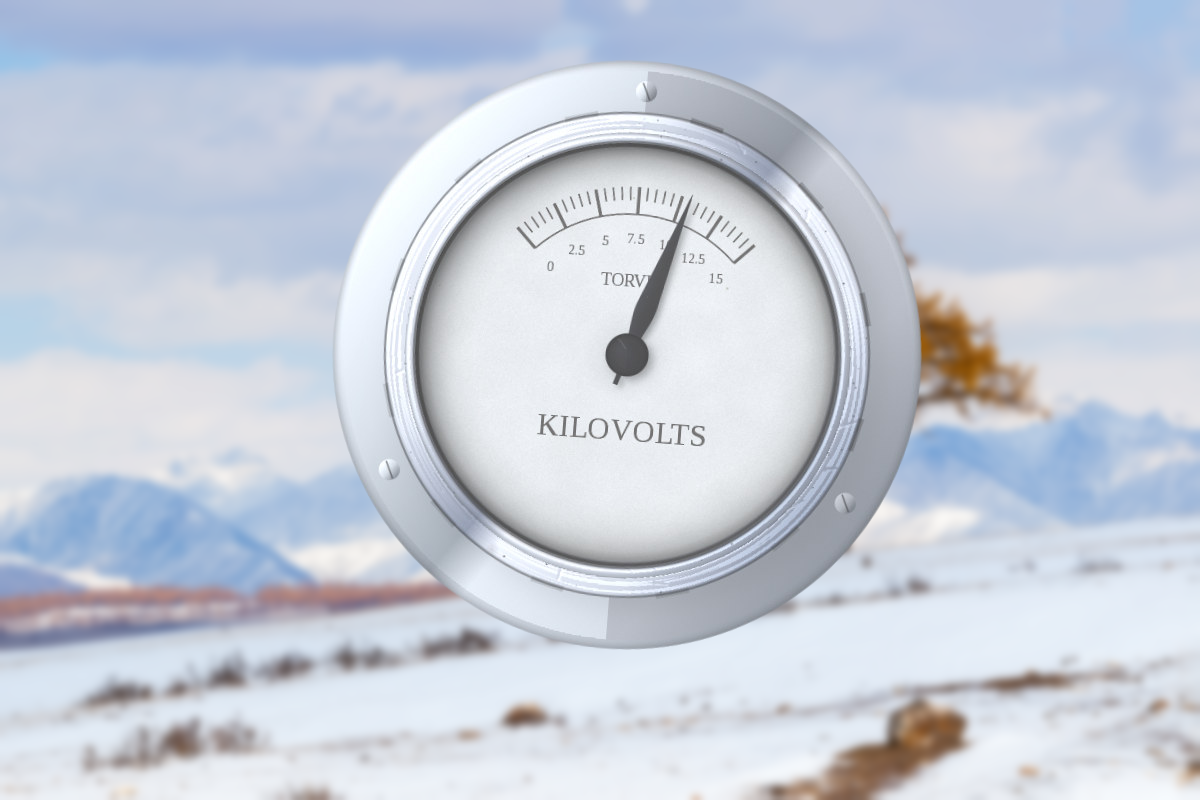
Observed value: 10.5 kV
